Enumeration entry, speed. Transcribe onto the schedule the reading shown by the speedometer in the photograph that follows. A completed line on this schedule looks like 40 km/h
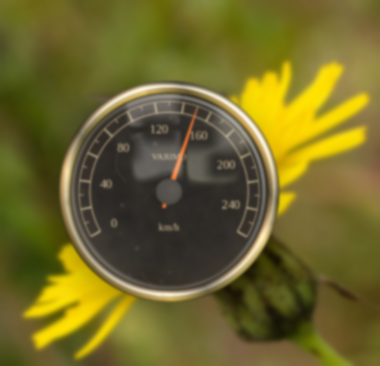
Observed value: 150 km/h
